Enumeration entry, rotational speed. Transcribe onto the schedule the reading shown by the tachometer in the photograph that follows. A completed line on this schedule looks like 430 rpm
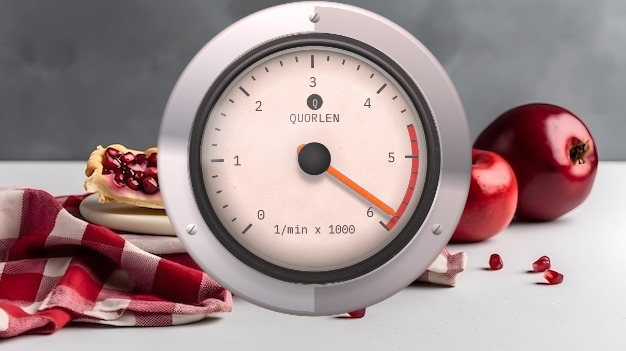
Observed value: 5800 rpm
